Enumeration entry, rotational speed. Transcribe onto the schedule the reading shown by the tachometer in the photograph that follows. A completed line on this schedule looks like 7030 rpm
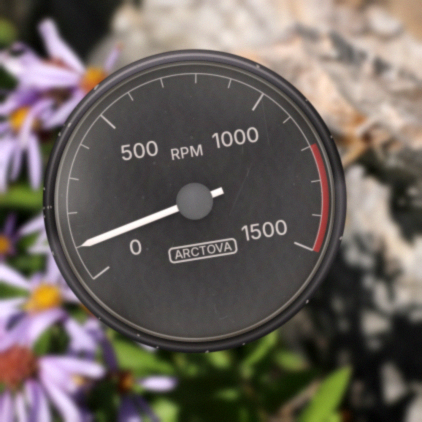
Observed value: 100 rpm
